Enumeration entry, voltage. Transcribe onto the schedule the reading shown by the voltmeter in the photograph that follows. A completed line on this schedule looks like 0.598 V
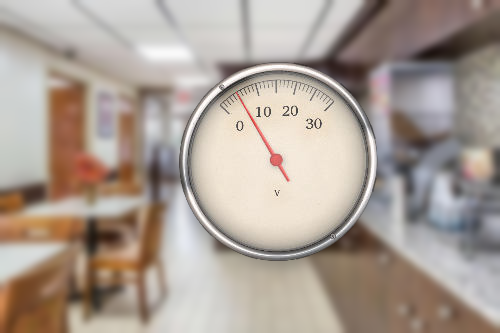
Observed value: 5 V
